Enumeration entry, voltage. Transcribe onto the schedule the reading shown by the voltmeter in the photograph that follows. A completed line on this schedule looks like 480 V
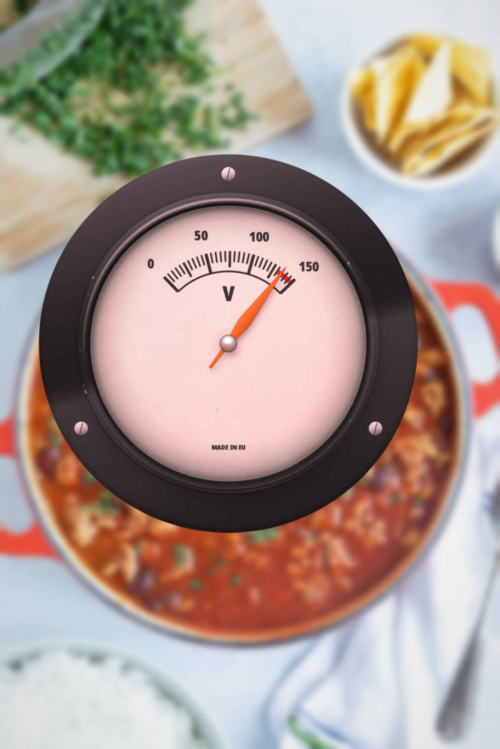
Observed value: 135 V
